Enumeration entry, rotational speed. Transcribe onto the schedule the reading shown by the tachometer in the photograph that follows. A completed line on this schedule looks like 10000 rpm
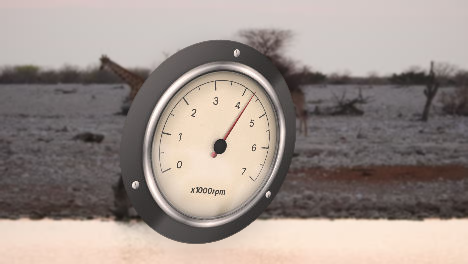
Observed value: 4250 rpm
